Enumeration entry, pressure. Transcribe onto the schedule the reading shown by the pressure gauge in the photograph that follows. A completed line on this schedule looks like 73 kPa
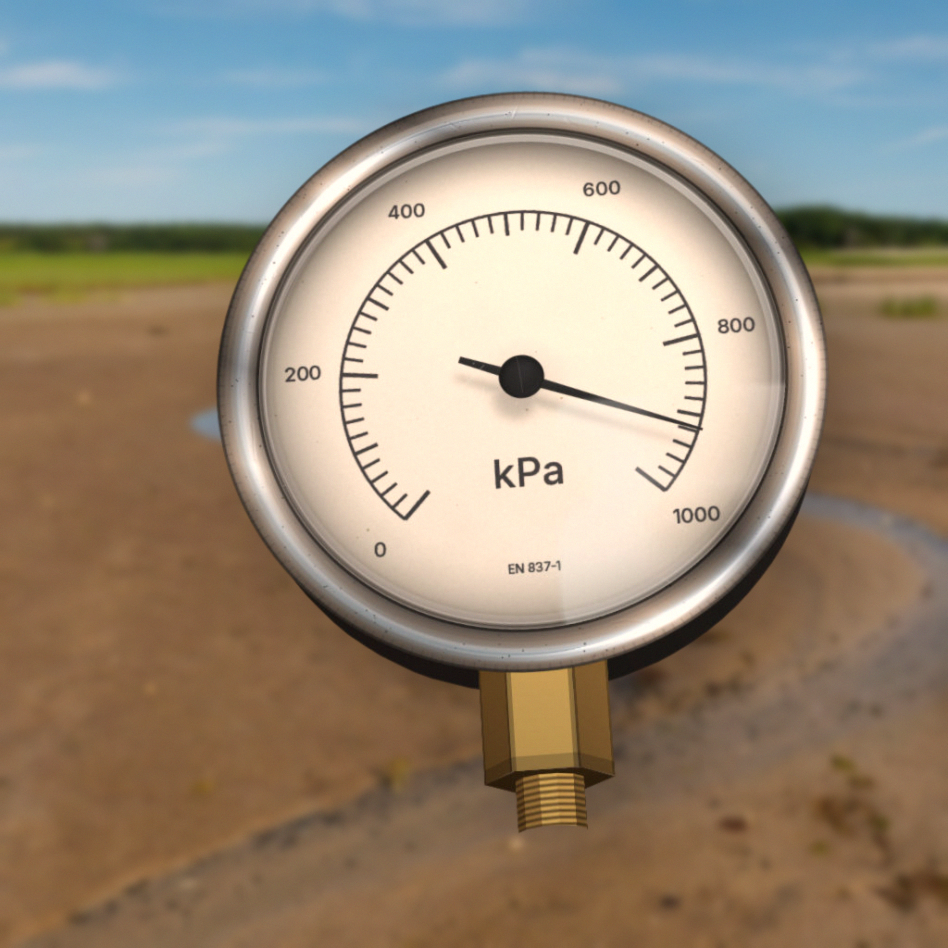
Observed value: 920 kPa
